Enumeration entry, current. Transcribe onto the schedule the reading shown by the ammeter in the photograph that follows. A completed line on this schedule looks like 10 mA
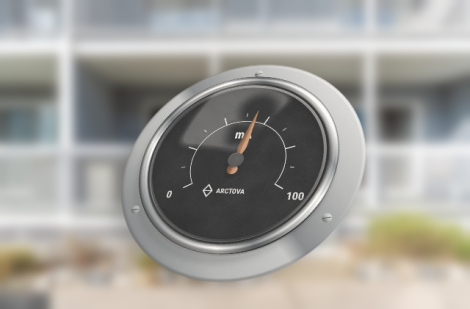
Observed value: 55 mA
